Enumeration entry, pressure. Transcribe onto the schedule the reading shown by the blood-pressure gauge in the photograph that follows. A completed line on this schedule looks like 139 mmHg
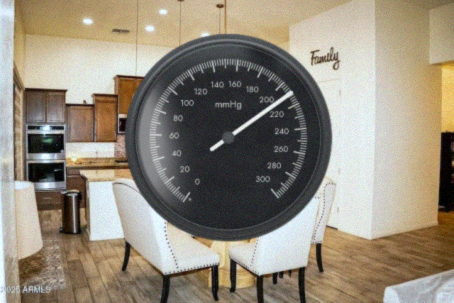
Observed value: 210 mmHg
